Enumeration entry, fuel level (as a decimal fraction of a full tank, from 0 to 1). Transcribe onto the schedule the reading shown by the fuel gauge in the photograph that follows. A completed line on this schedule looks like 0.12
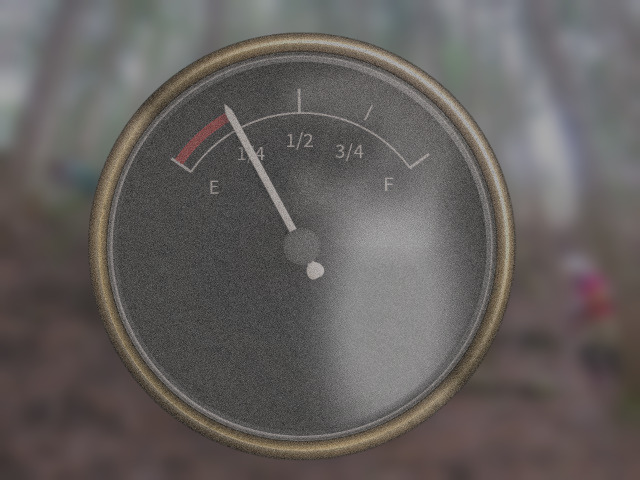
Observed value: 0.25
